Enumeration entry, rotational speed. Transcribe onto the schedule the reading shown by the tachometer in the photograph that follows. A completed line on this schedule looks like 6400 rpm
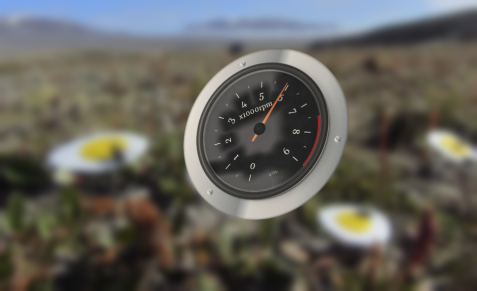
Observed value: 6000 rpm
